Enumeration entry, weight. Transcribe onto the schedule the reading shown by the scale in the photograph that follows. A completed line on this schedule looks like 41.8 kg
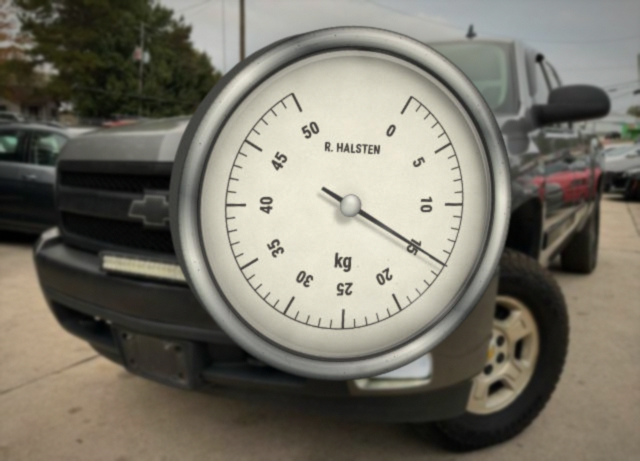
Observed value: 15 kg
